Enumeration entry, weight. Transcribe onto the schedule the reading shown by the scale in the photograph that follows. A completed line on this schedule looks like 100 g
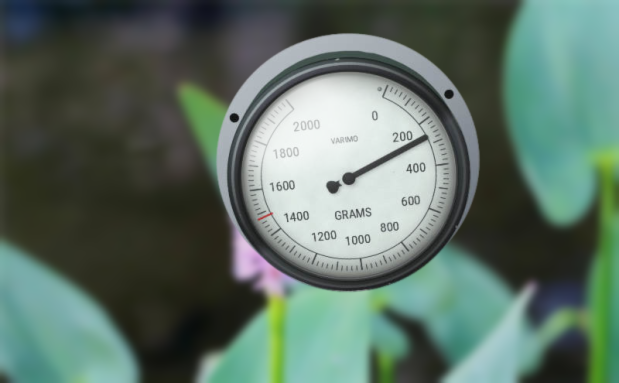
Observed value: 260 g
